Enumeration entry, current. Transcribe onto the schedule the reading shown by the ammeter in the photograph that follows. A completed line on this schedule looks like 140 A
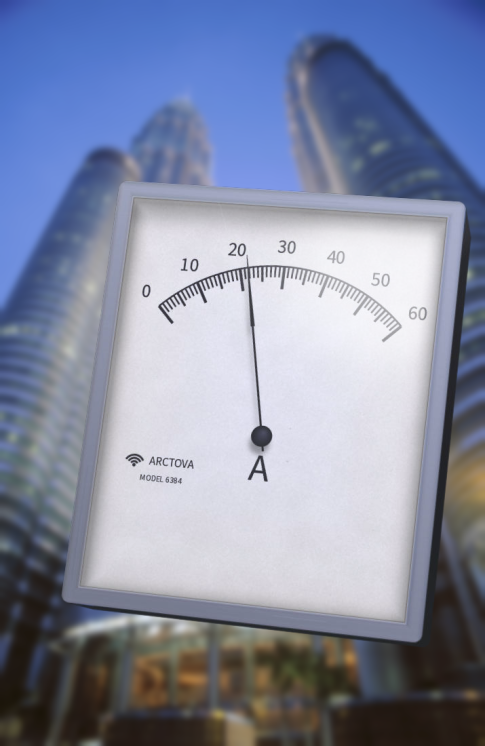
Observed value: 22 A
